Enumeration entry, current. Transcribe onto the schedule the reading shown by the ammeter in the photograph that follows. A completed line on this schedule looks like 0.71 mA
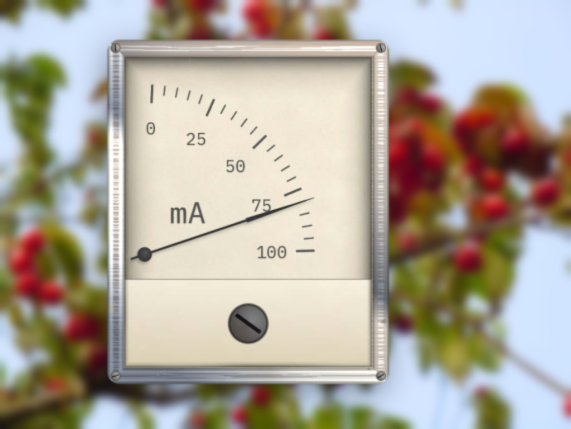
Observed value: 80 mA
